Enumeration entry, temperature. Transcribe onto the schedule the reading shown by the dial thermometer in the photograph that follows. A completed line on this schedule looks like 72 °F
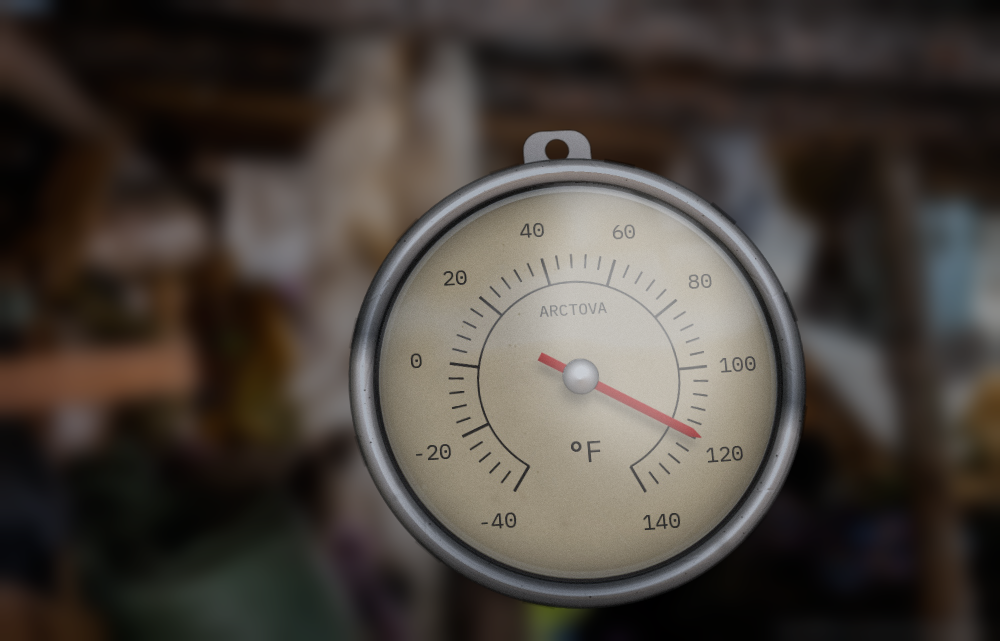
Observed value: 120 °F
